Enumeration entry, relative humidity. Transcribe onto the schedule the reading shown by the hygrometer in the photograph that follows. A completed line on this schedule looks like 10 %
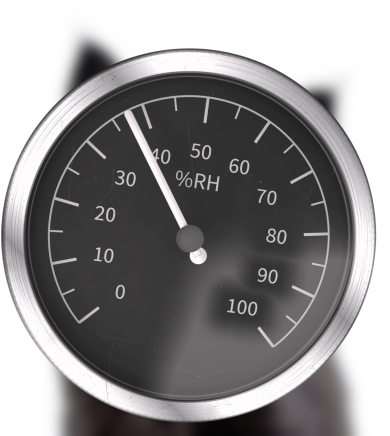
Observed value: 37.5 %
